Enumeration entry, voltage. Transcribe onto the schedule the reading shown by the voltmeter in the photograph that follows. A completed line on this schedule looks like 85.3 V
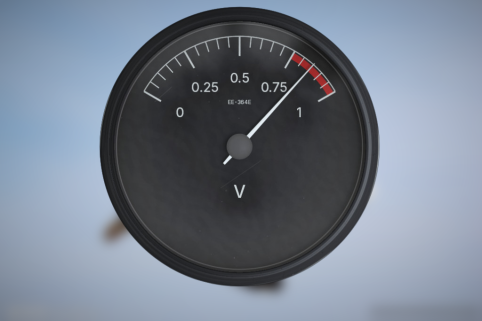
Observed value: 0.85 V
